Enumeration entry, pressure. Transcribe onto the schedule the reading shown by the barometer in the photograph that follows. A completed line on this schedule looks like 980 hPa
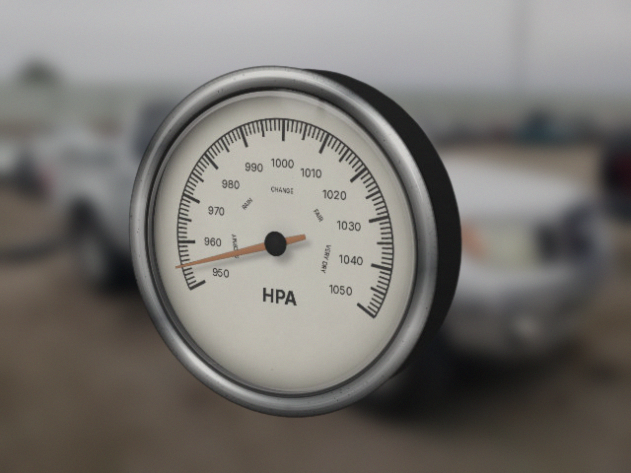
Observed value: 955 hPa
